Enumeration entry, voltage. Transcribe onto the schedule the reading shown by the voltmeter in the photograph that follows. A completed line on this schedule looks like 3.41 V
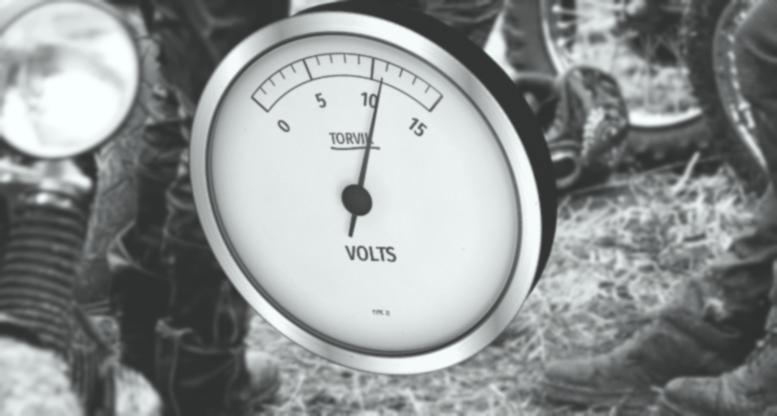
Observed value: 11 V
